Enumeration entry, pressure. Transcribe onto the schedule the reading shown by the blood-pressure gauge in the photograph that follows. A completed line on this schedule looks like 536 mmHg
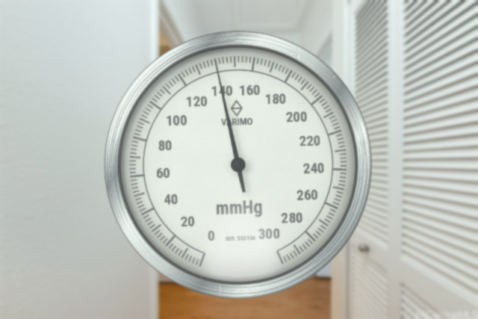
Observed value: 140 mmHg
